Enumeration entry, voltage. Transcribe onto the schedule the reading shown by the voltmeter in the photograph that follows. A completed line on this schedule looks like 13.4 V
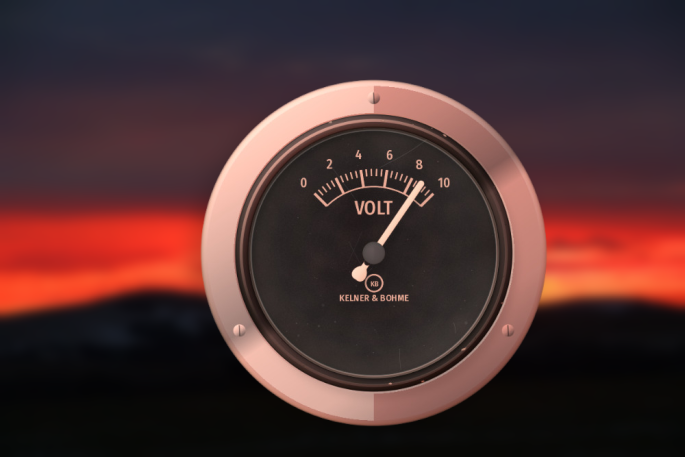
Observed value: 8.8 V
